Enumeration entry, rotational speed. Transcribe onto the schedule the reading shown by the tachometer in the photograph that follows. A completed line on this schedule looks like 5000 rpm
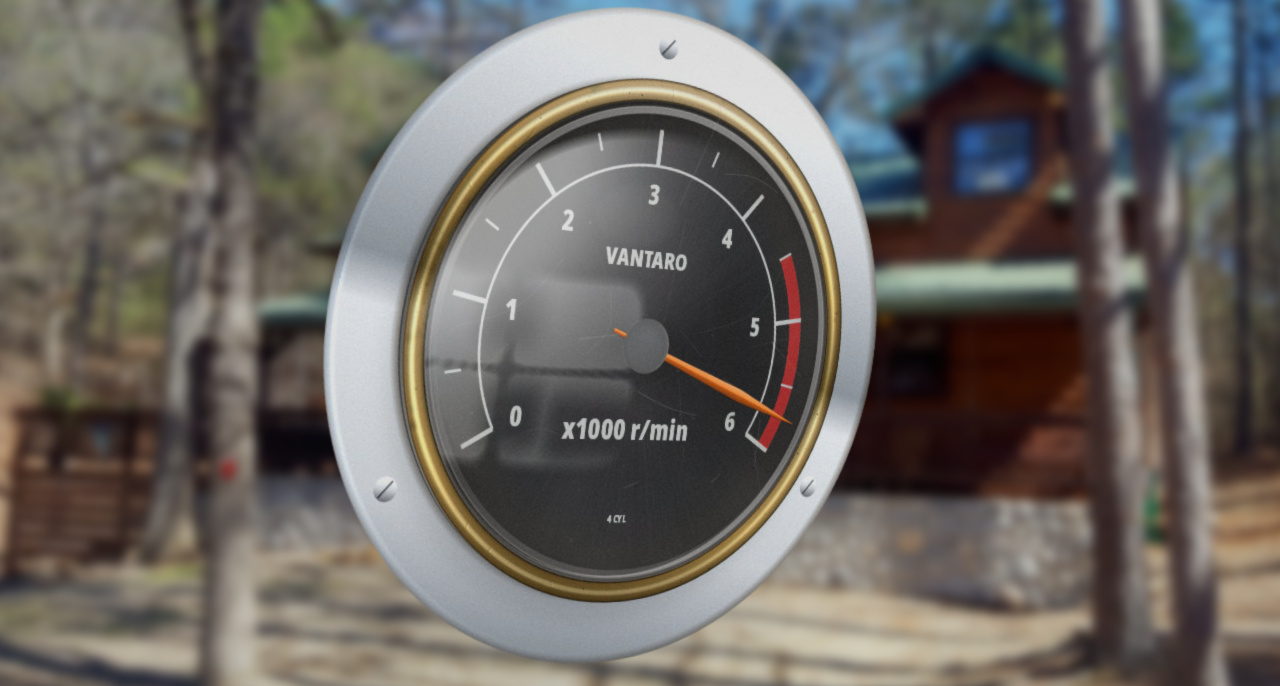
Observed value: 5750 rpm
